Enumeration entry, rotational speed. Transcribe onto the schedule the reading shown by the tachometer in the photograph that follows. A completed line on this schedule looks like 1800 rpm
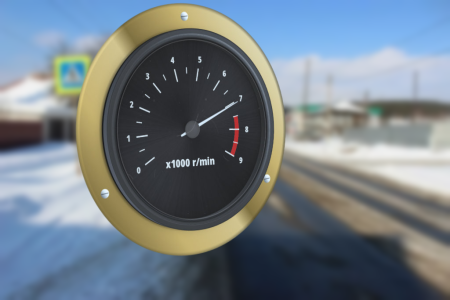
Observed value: 7000 rpm
